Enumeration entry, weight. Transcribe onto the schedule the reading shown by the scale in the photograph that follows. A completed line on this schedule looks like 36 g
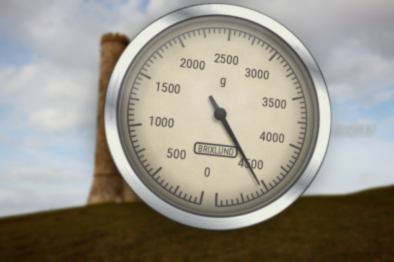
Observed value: 4550 g
